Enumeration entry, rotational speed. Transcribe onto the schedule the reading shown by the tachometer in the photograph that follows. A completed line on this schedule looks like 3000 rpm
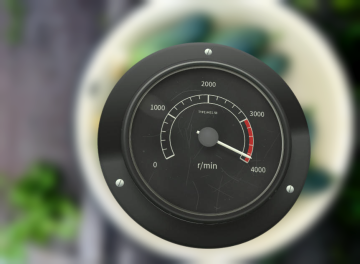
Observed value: 3900 rpm
